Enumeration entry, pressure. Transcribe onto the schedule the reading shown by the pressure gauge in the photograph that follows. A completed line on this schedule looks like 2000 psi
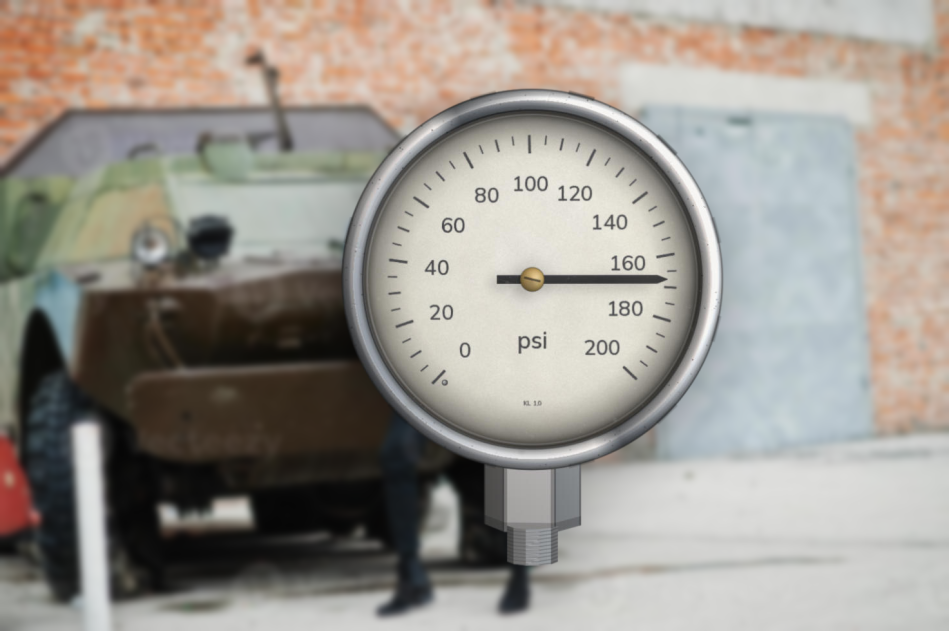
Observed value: 167.5 psi
